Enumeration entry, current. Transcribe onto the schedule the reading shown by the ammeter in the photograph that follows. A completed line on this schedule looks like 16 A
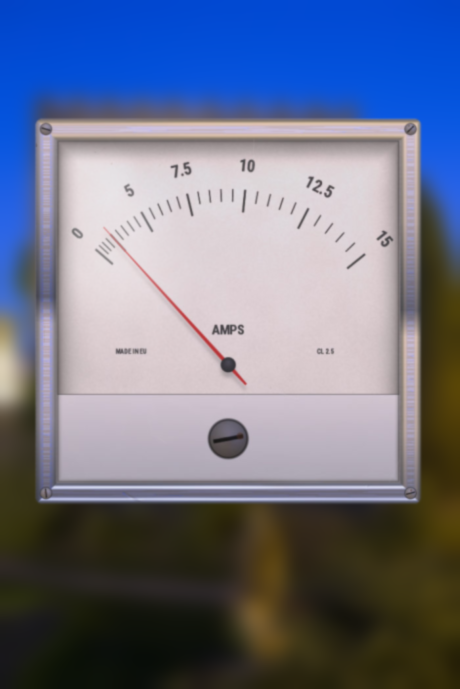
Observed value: 2.5 A
